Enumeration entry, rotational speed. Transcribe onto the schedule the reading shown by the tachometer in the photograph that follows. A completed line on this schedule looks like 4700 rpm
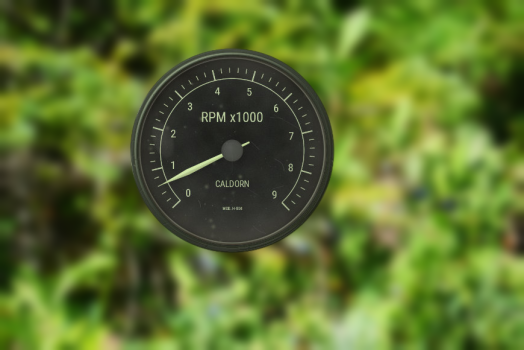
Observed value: 600 rpm
